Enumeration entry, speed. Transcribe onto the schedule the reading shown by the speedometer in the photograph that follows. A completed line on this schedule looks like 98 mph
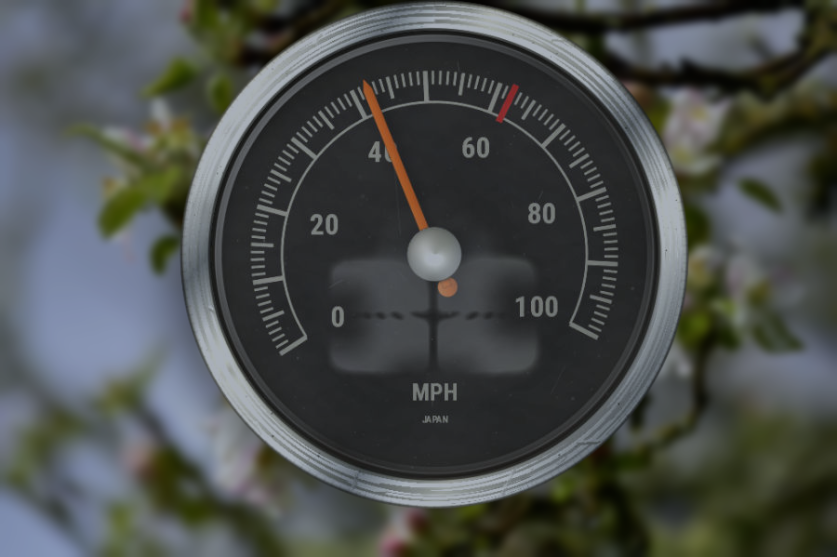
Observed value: 42 mph
